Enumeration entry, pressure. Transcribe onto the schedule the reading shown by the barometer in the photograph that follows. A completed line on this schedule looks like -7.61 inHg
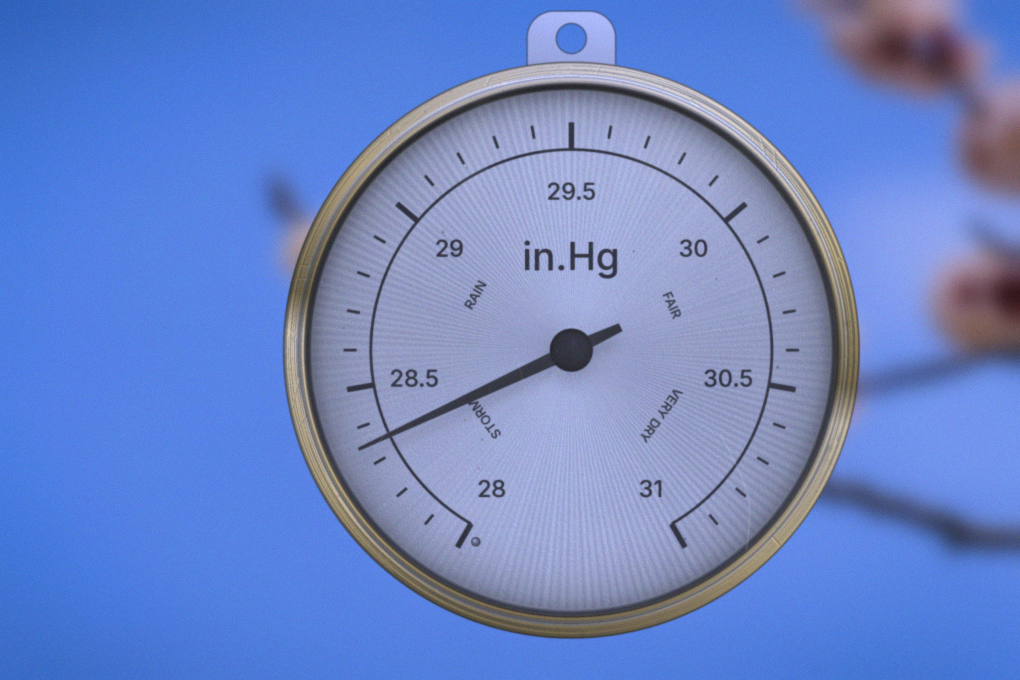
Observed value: 28.35 inHg
